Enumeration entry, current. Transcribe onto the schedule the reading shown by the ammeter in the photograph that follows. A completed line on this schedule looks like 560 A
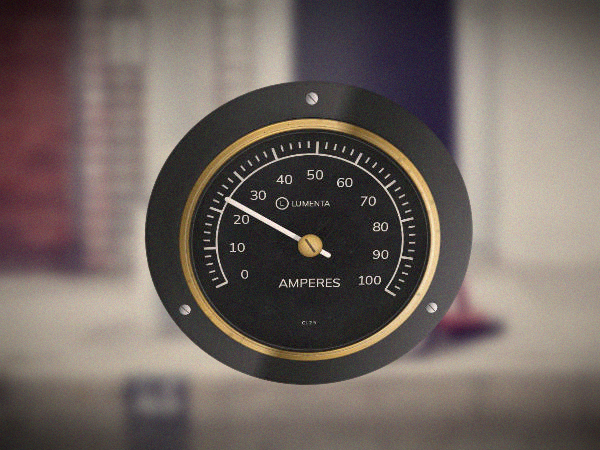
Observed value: 24 A
